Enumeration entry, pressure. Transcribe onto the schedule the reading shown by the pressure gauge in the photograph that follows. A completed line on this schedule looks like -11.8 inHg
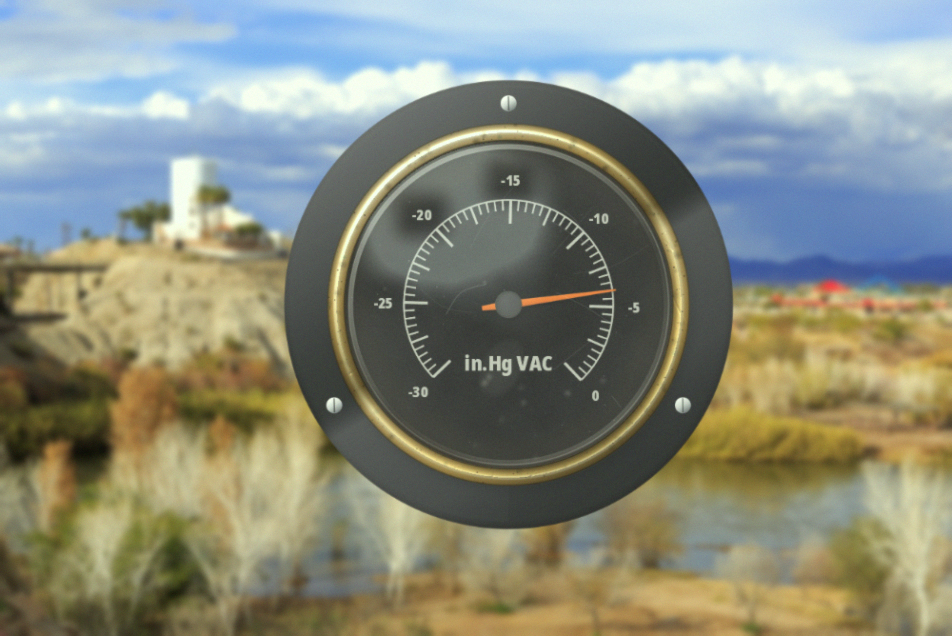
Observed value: -6 inHg
